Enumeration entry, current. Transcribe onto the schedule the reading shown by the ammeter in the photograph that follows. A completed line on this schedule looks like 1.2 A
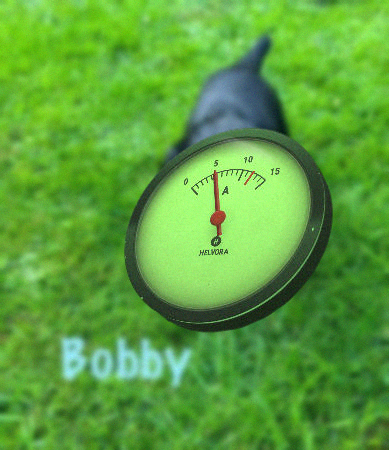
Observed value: 5 A
